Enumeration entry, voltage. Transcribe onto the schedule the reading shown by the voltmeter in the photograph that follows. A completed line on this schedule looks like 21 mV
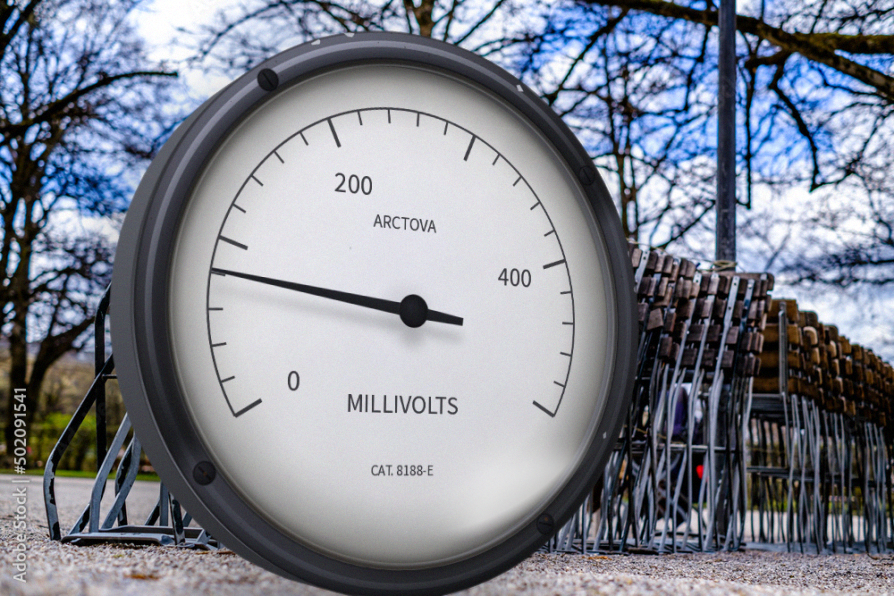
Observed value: 80 mV
